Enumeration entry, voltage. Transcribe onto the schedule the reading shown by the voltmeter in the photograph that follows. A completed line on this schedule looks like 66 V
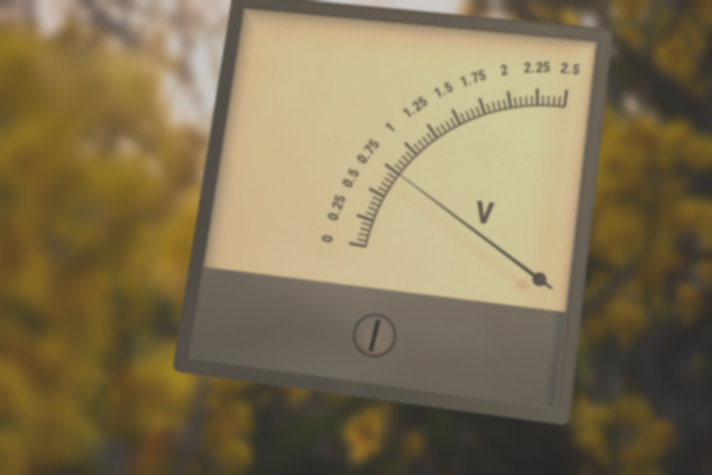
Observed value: 0.75 V
